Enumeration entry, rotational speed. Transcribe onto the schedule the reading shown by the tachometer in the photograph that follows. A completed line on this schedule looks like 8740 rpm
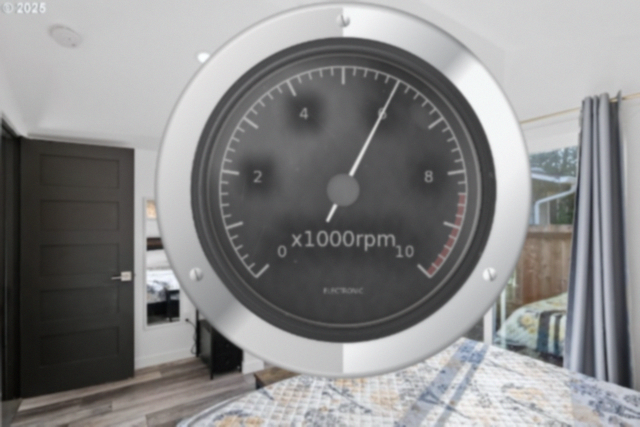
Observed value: 6000 rpm
